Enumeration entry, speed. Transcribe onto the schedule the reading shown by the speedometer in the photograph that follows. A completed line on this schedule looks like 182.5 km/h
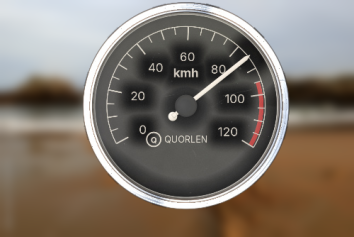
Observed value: 85 km/h
